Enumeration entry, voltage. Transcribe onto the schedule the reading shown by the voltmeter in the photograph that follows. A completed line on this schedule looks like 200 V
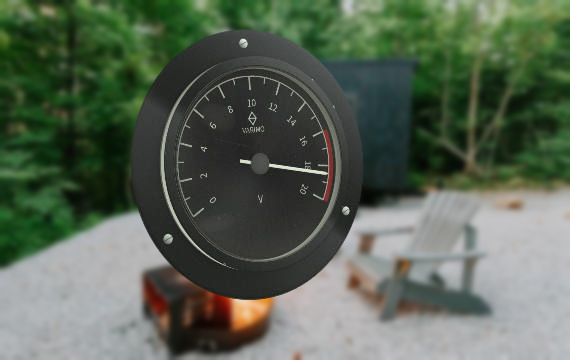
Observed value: 18.5 V
